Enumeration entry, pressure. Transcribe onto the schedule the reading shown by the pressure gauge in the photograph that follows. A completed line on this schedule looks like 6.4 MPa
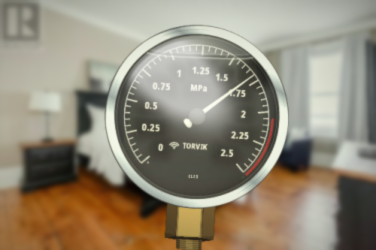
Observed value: 1.7 MPa
